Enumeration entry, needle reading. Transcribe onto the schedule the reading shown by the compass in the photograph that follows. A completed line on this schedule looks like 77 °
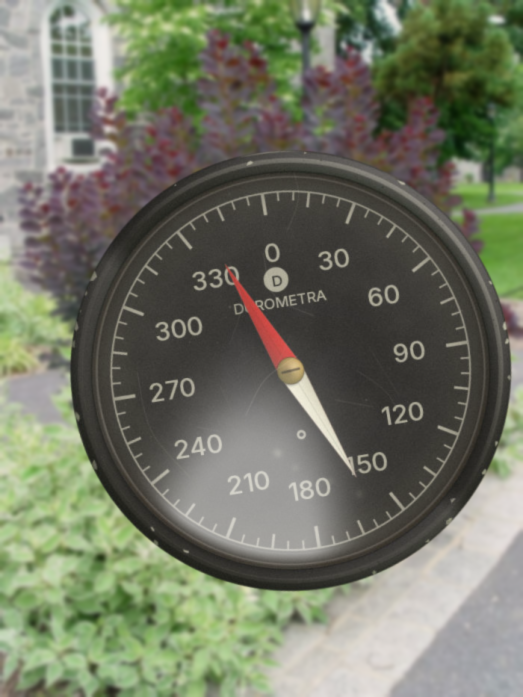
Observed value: 337.5 °
